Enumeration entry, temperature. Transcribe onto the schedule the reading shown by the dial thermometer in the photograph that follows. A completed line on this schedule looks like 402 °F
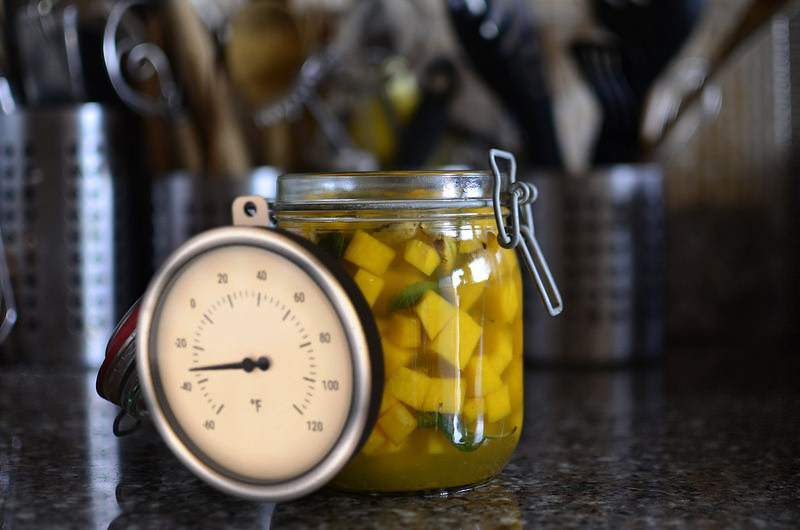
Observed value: -32 °F
